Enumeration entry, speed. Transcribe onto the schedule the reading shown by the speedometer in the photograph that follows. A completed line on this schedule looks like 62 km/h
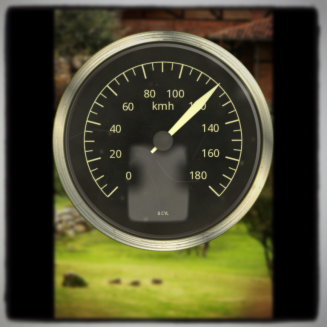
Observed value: 120 km/h
